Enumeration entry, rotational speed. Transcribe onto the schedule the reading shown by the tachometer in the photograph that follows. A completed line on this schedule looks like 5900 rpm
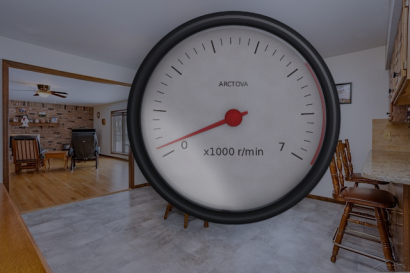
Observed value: 200 rpm
